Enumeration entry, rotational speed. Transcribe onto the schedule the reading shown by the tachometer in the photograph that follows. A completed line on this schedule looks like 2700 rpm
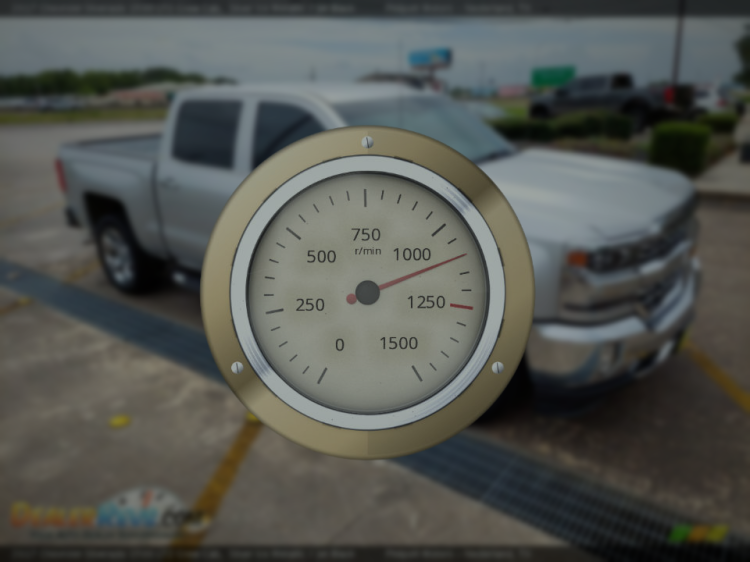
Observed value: 1100 rpm
